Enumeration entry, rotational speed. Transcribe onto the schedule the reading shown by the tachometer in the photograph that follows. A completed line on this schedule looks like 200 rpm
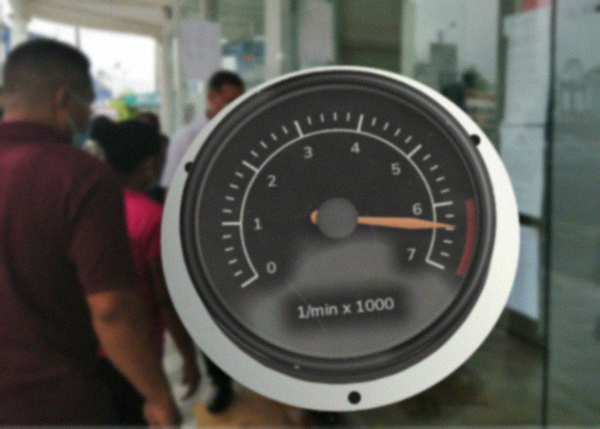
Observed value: 6400 rpm
